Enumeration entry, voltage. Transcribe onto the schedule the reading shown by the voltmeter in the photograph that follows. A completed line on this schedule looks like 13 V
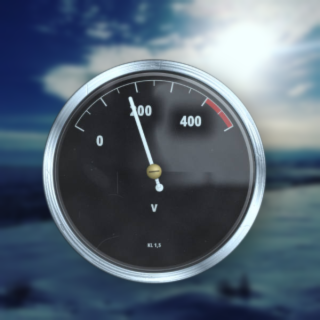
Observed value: 175 V
